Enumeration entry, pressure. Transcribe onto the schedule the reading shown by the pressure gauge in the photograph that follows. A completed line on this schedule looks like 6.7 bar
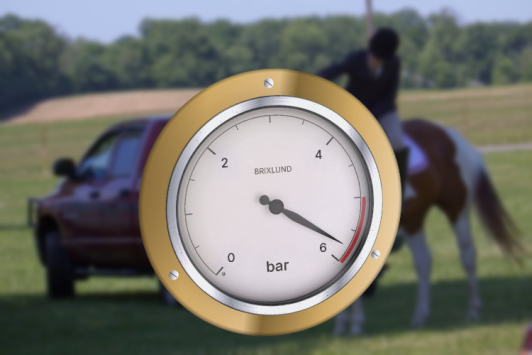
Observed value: 5.75 bar
